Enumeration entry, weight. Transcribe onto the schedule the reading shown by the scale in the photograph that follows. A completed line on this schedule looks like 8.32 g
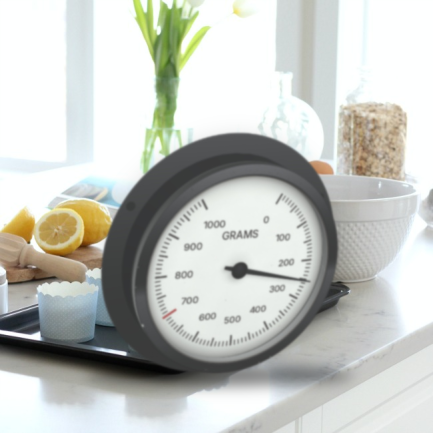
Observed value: 250 g
